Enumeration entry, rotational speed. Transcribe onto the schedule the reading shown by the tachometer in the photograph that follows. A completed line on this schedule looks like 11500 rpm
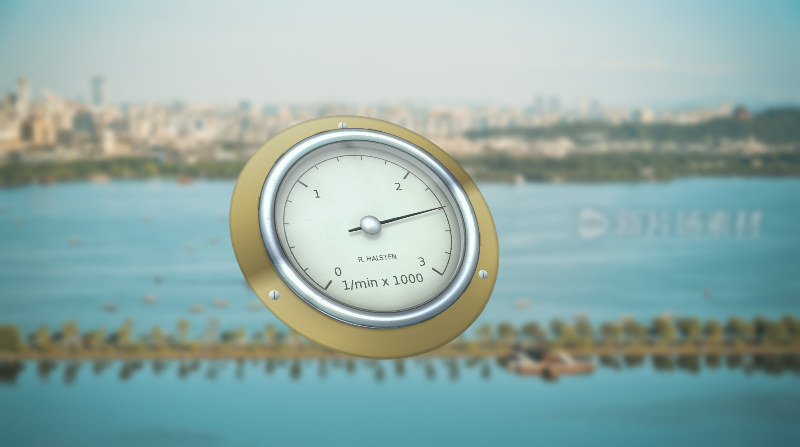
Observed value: 2400 rpm
